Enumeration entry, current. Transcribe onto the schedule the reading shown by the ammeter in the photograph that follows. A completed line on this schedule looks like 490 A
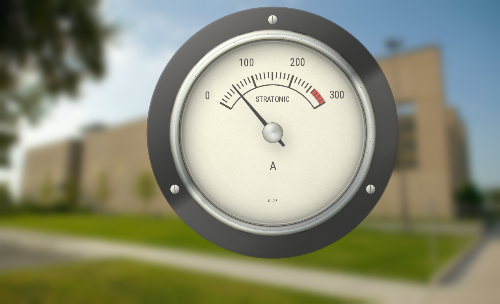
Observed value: 50 A
